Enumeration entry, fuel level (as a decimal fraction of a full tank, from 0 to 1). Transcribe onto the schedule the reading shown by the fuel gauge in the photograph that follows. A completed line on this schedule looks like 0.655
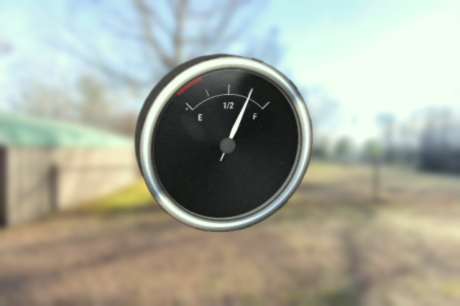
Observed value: 0.75
